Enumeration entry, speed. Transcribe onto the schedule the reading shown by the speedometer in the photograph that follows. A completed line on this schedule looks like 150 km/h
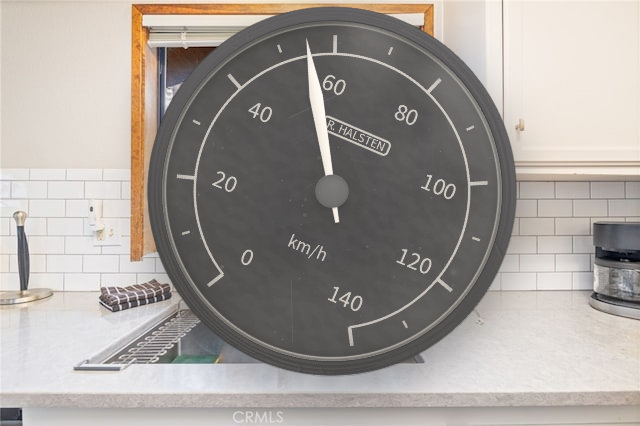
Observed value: 55 km/h
